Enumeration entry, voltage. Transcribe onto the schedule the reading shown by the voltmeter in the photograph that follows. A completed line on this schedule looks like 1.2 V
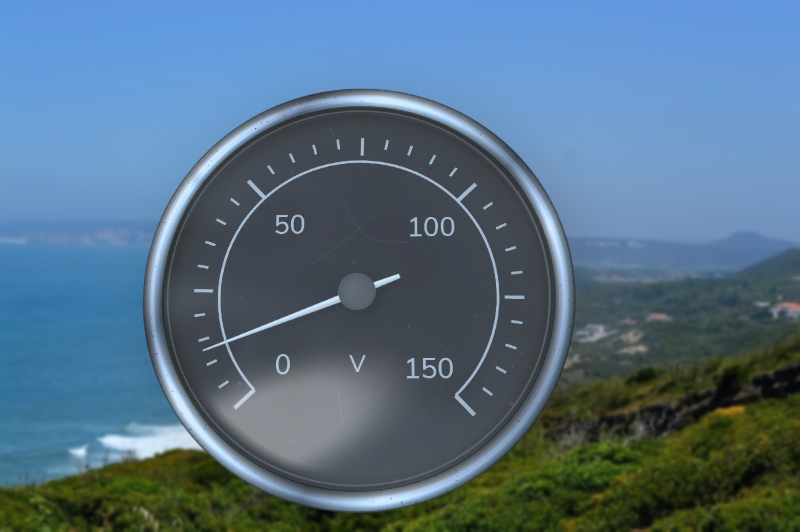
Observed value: 12.5 V
